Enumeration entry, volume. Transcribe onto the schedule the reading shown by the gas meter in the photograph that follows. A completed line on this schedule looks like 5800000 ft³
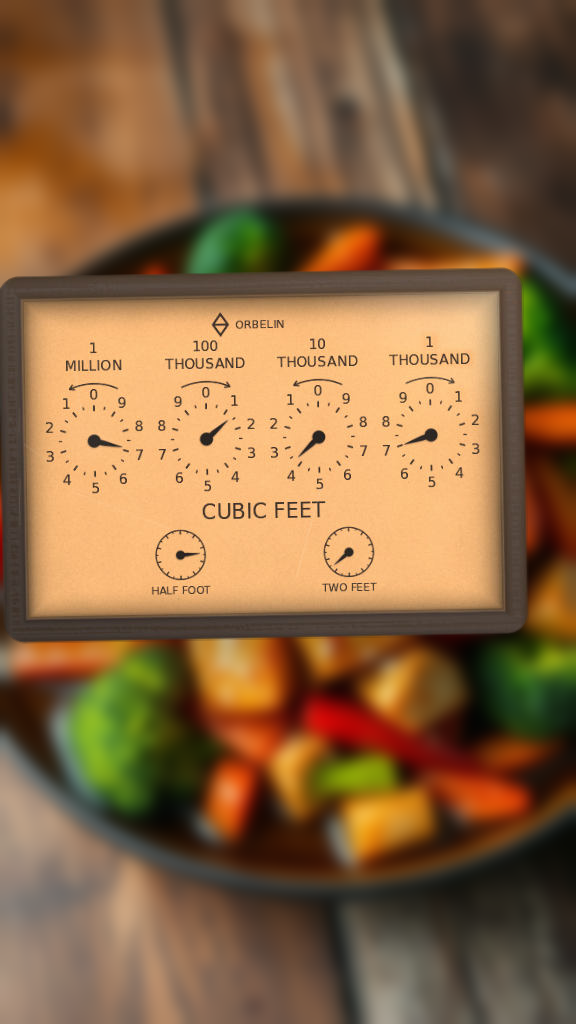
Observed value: 713700 ft³
